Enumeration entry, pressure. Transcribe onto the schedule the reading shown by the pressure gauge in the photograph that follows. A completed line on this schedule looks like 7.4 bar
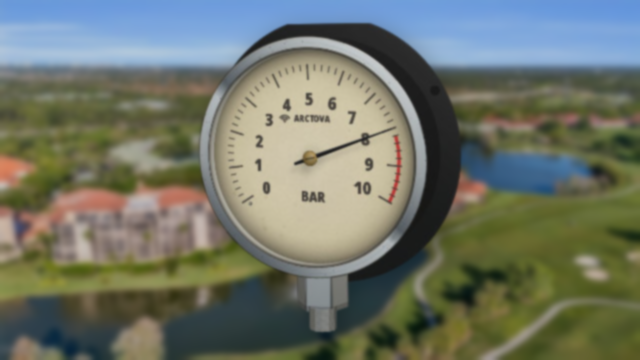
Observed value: 8 bar
